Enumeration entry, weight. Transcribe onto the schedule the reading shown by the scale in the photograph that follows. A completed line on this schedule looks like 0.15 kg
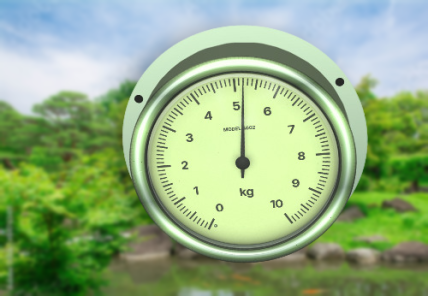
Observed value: 5.2 kg
